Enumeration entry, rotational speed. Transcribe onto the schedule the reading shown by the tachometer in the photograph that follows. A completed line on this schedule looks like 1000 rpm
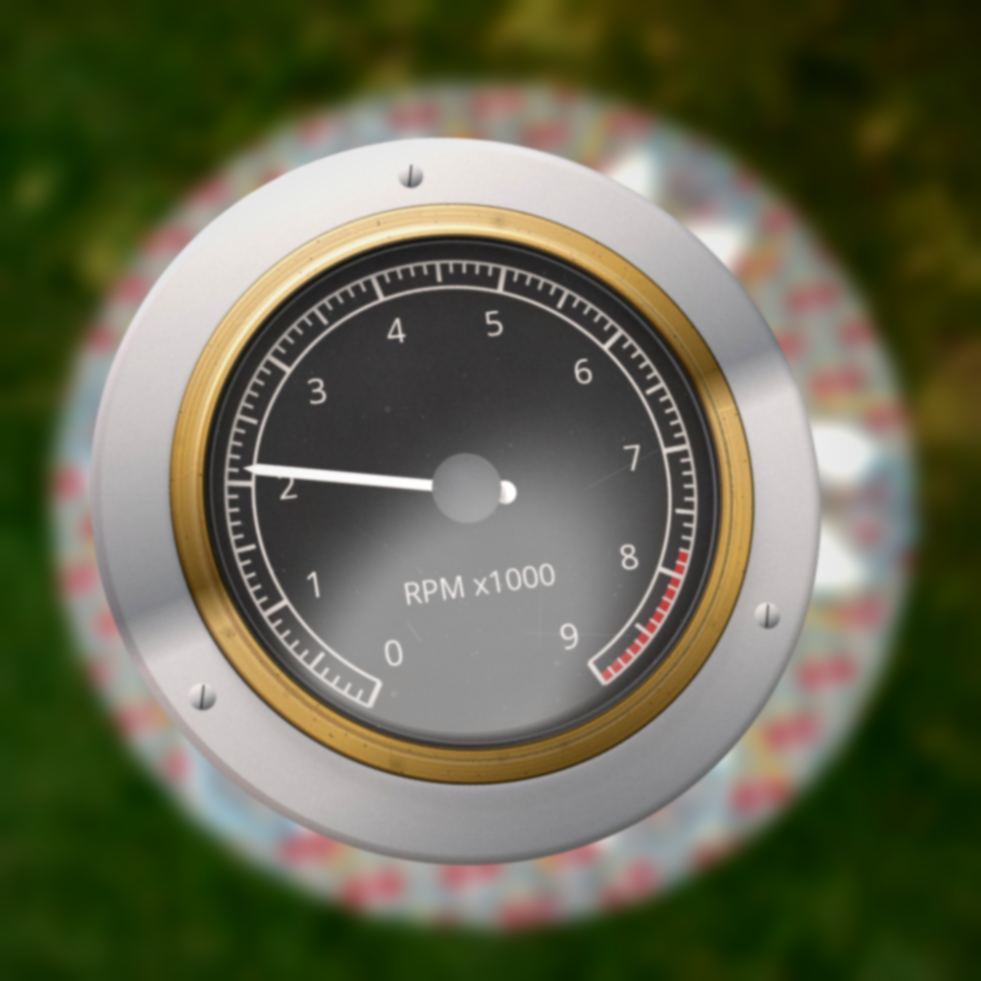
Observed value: 2100 rpm
